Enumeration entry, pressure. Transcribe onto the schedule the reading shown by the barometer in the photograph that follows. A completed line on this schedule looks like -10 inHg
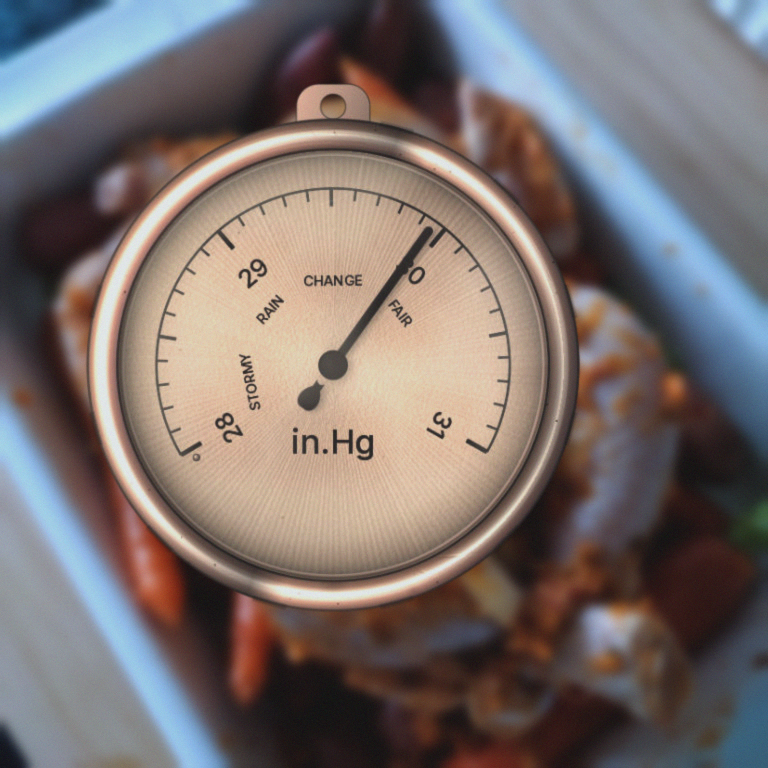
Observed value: 29.95 inHg
